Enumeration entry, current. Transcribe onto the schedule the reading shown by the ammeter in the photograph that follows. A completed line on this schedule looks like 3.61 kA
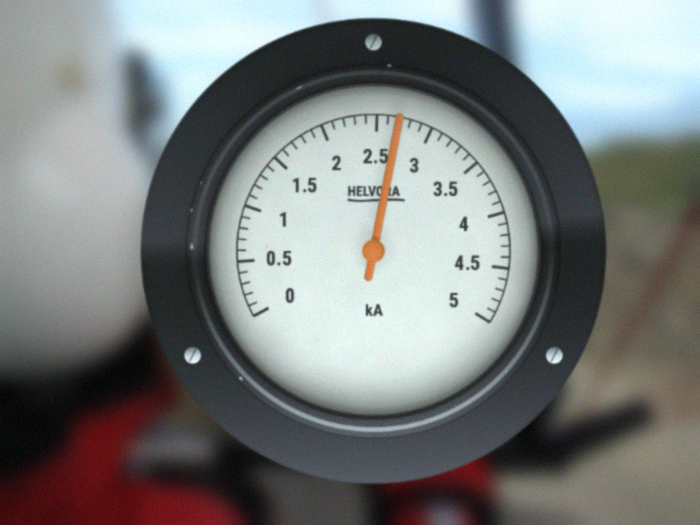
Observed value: 2.7 kA
